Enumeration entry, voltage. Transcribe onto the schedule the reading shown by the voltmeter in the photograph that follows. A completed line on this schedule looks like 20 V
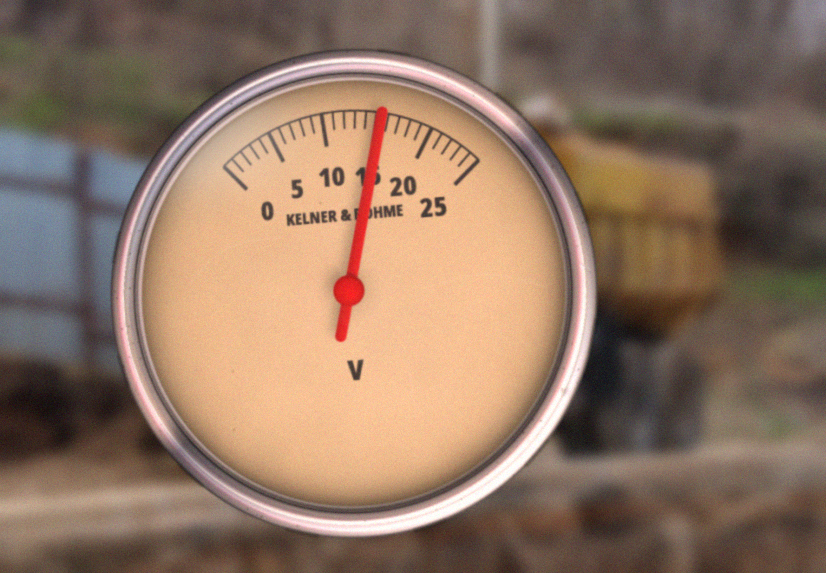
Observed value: 15.5 V
